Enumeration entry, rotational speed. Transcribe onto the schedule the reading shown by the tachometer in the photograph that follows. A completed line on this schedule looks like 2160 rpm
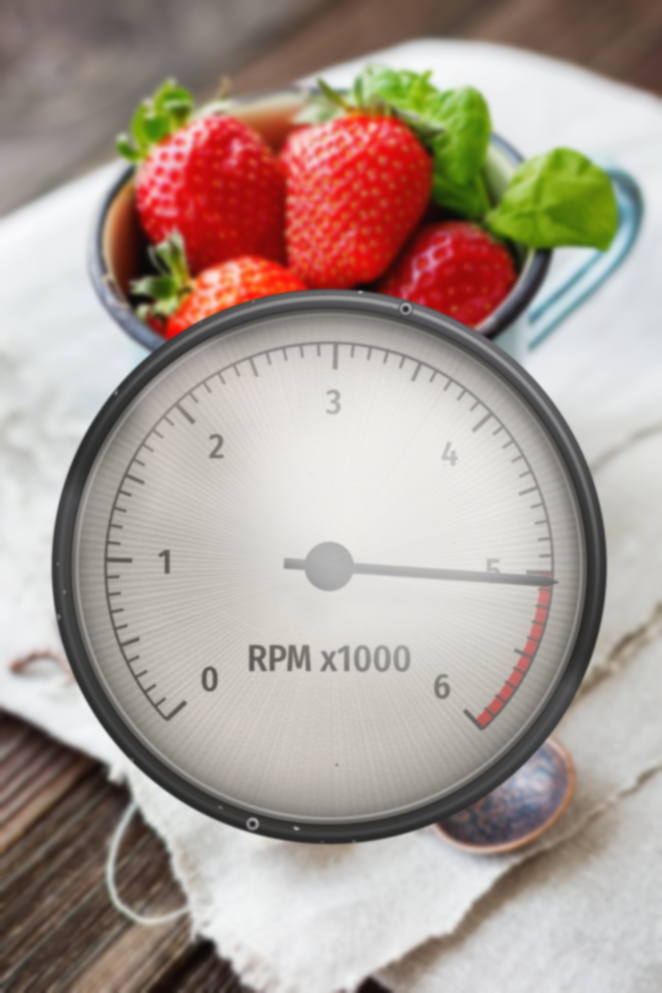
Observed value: 5050 rpm
